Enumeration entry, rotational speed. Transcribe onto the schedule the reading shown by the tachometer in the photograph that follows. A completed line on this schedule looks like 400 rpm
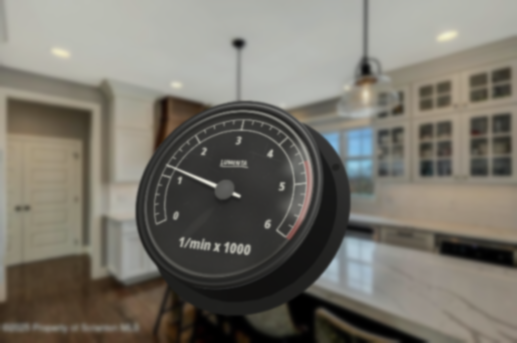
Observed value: 1200 rpm
